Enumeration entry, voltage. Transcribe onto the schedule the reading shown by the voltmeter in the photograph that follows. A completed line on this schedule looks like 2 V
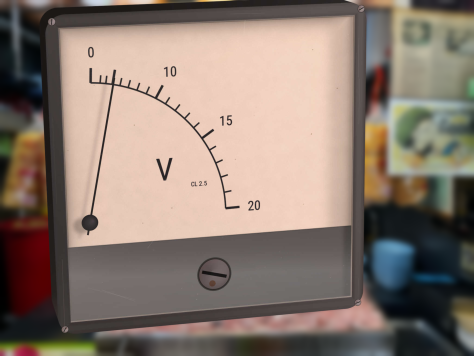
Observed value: 5 V
